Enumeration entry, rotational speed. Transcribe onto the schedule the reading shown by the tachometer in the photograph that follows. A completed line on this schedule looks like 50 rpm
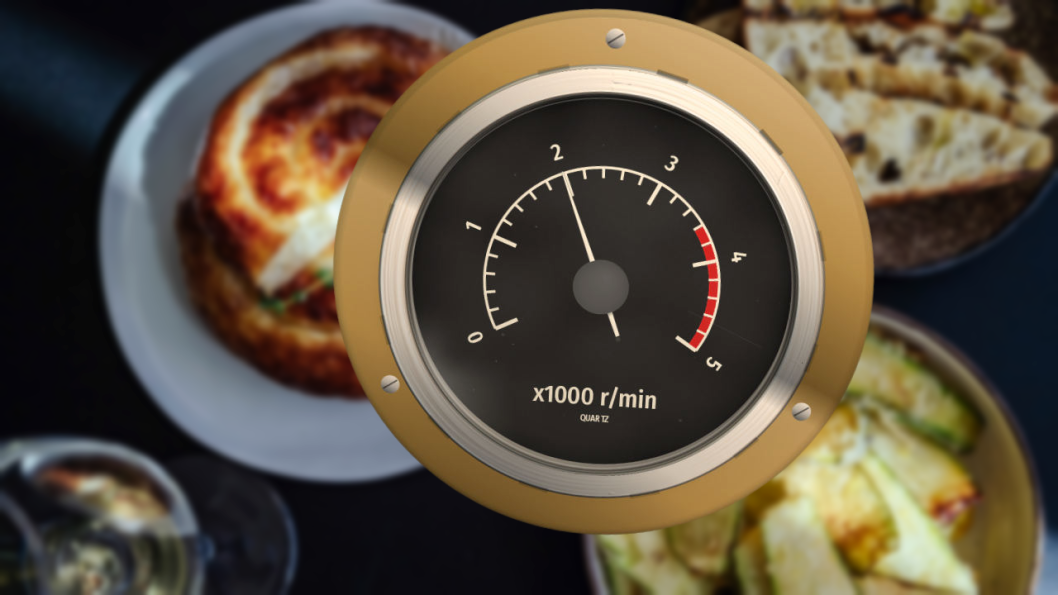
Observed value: 2000 rpm
